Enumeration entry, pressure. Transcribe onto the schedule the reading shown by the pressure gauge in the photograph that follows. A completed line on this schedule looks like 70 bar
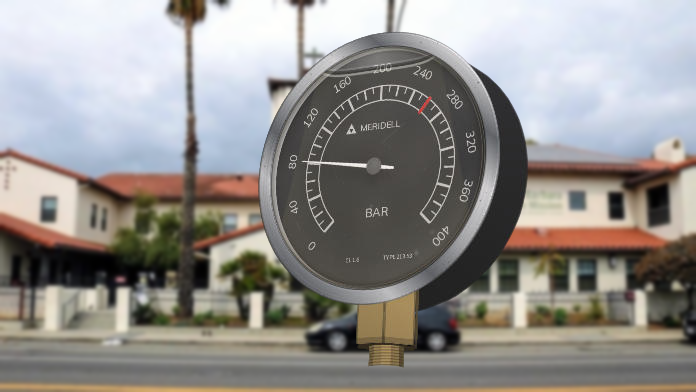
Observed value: 80 bar
